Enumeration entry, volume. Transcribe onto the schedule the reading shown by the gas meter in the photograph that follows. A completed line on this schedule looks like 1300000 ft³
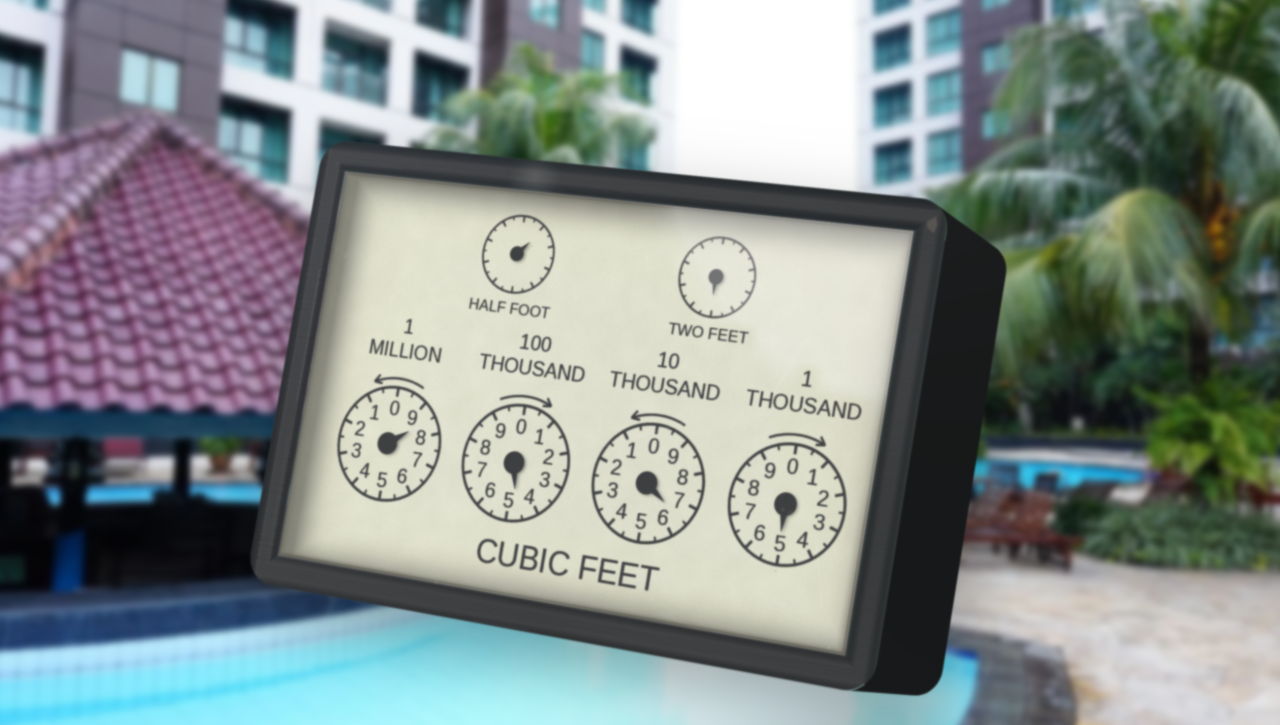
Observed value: 846500 ft³
